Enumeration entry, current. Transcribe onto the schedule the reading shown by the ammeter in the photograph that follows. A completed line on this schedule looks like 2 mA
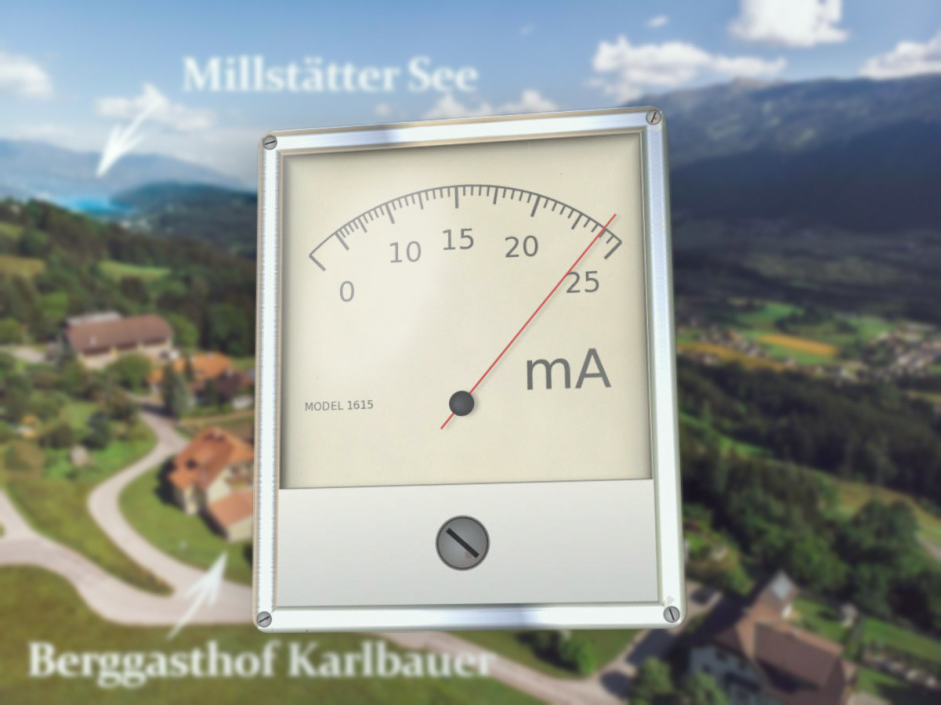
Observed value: 24 mA
